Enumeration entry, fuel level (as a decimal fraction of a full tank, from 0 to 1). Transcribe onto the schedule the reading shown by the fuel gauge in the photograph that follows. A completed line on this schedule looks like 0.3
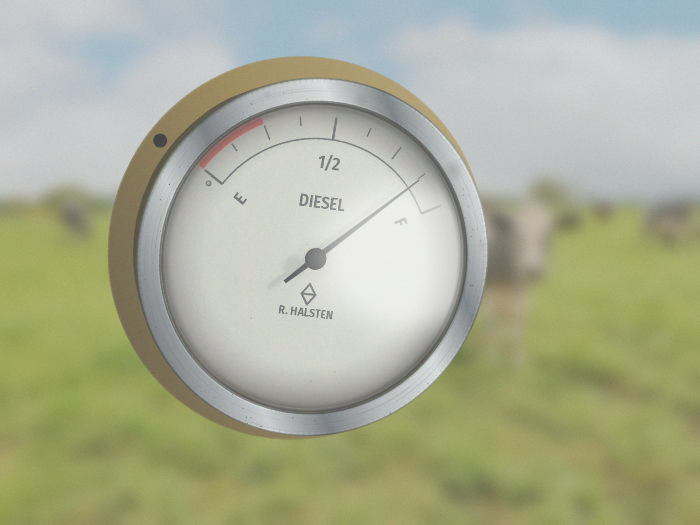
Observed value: 0.875
